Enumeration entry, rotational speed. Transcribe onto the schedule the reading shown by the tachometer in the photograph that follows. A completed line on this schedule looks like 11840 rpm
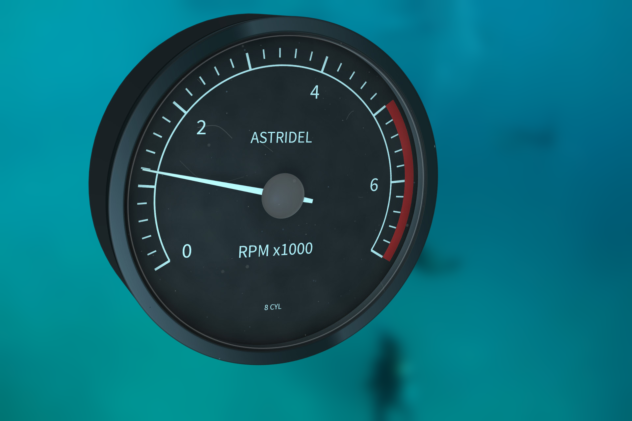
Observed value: 1200 rpm
